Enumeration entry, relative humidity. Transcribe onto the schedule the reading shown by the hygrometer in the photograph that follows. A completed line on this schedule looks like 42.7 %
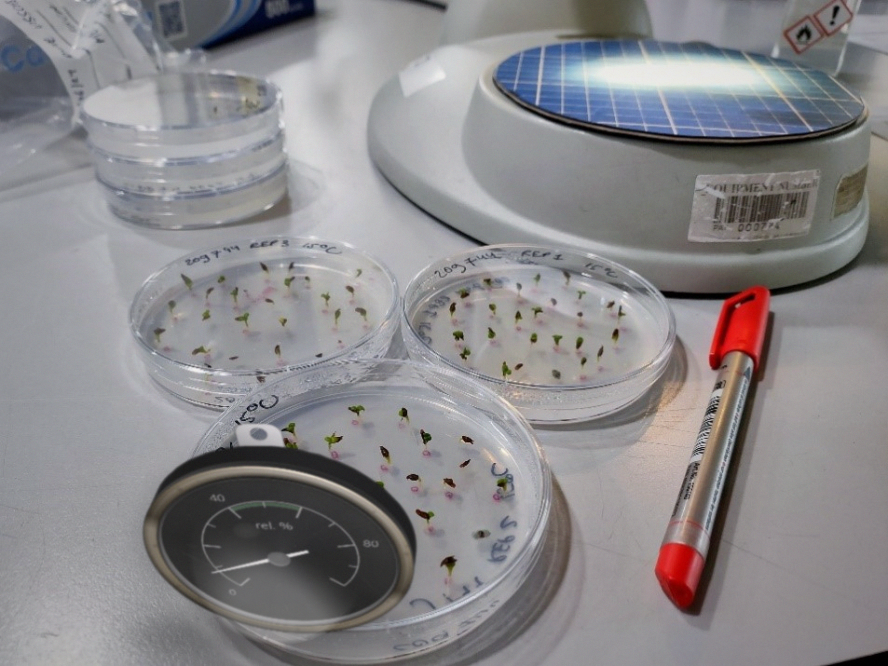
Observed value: 10 %
